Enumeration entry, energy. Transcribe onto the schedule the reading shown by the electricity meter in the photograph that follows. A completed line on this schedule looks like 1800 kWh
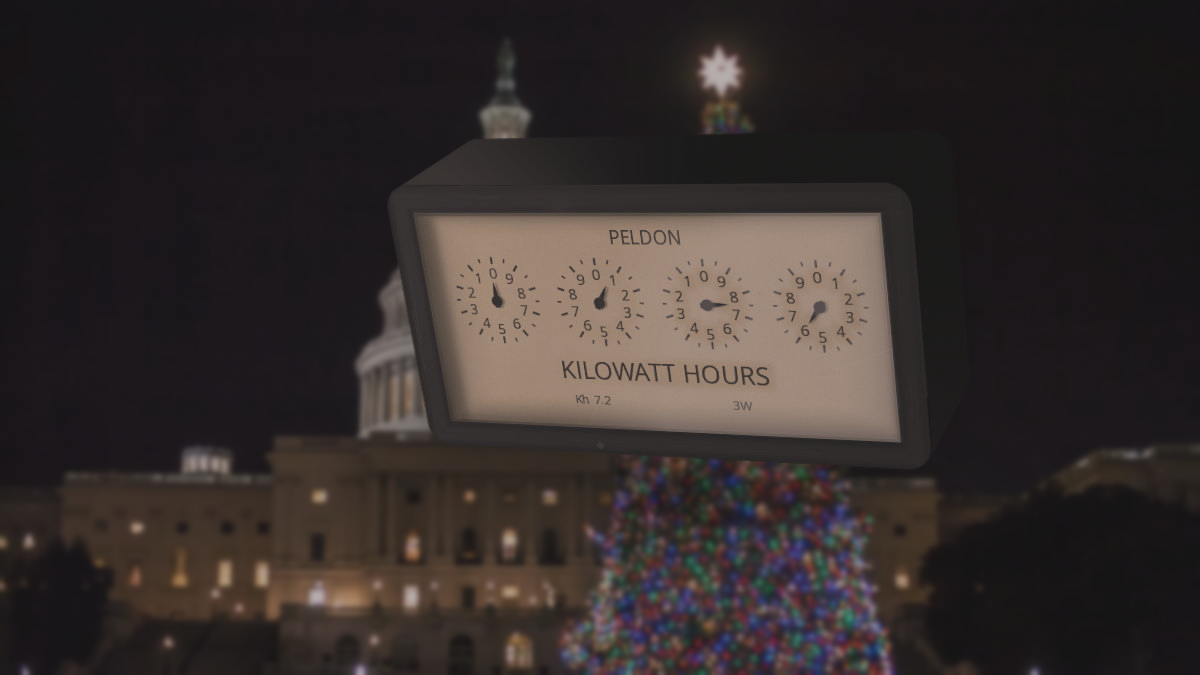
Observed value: 76 kWh
